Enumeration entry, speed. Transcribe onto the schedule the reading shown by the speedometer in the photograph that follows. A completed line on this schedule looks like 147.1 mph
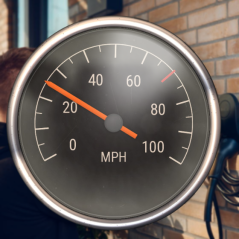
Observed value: 25 mph
